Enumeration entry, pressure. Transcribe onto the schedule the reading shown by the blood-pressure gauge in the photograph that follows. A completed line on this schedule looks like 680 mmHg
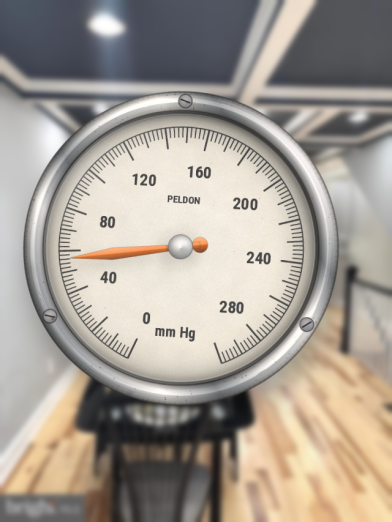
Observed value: 56 mmHg
